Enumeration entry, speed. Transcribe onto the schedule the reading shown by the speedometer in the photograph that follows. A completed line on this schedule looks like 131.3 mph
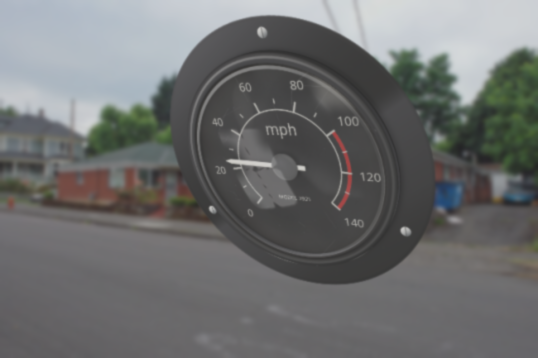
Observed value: 25 mph
